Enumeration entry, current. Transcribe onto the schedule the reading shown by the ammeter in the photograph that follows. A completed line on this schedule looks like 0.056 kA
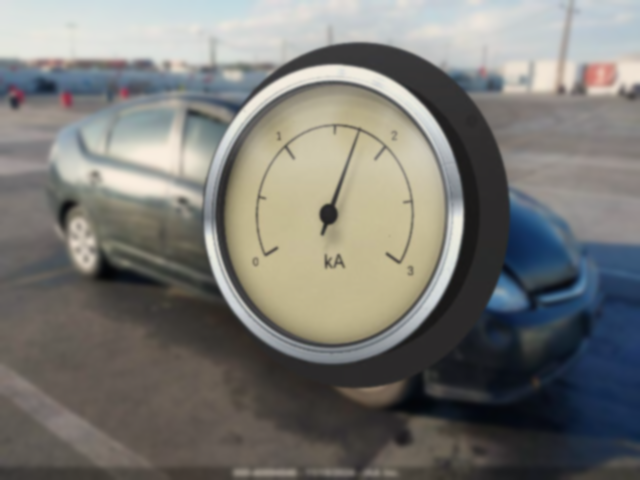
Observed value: 1.75 kA
